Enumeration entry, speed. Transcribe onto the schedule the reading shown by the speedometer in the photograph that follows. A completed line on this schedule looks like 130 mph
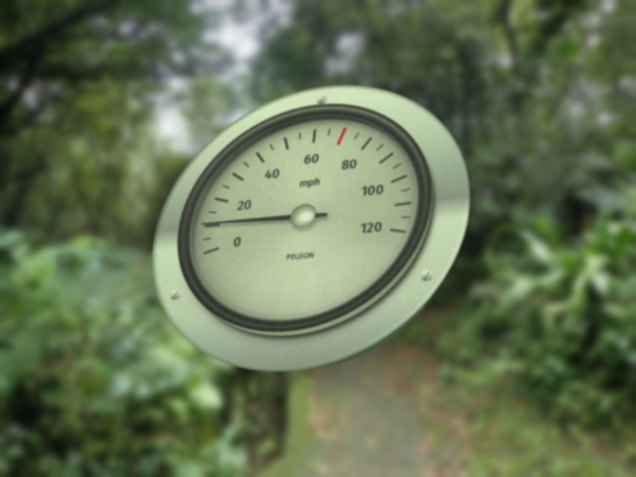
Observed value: 10 mph
